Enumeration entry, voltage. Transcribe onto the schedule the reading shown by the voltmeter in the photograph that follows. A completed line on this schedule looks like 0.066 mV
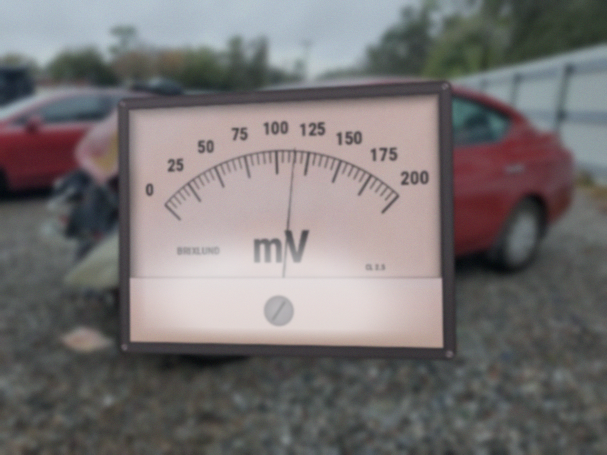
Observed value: 115 mV
